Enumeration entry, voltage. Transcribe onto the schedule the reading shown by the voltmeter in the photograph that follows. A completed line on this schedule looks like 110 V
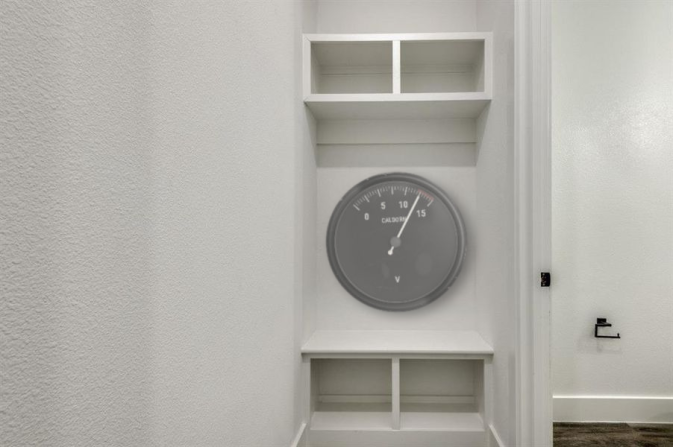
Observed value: 12.5 V
